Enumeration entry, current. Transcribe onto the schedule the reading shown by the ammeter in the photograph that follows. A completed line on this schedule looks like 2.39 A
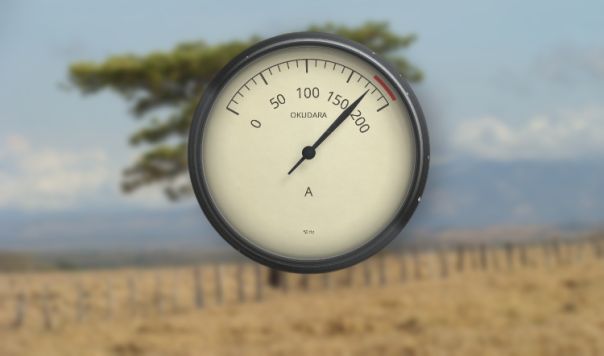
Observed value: 175 A
